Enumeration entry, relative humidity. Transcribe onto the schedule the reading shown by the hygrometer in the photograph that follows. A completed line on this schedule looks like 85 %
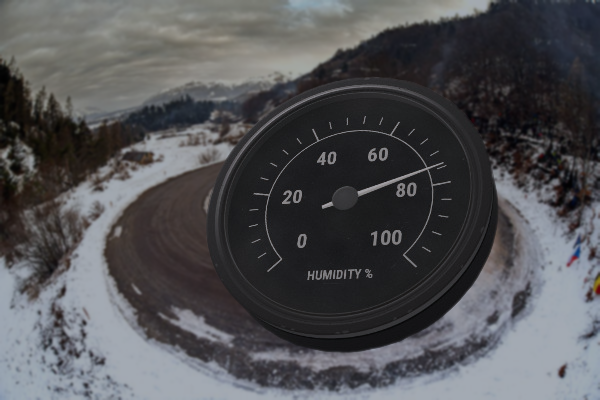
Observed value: 76 %
